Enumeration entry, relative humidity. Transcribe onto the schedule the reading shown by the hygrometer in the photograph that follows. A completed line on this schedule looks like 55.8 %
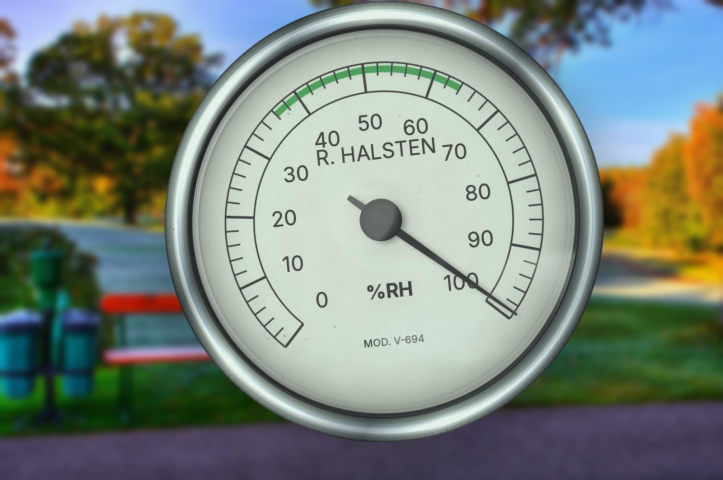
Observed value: 99 %
